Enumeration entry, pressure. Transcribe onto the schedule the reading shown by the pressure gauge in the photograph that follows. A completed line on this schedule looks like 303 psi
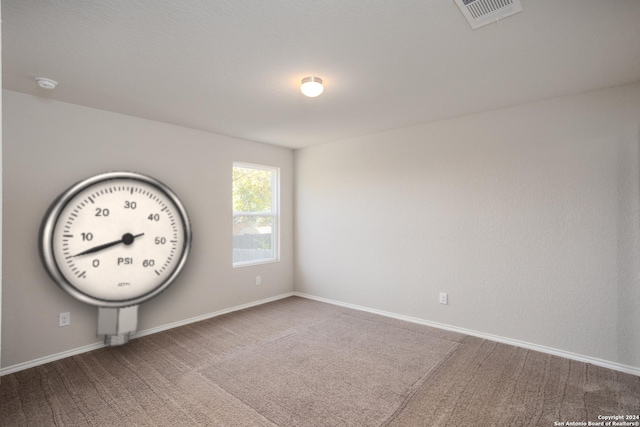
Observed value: 5 psi
